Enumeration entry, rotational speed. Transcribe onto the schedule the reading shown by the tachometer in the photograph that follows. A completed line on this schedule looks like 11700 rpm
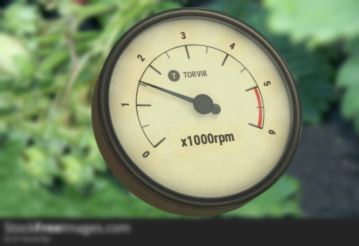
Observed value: 1500 rpm
